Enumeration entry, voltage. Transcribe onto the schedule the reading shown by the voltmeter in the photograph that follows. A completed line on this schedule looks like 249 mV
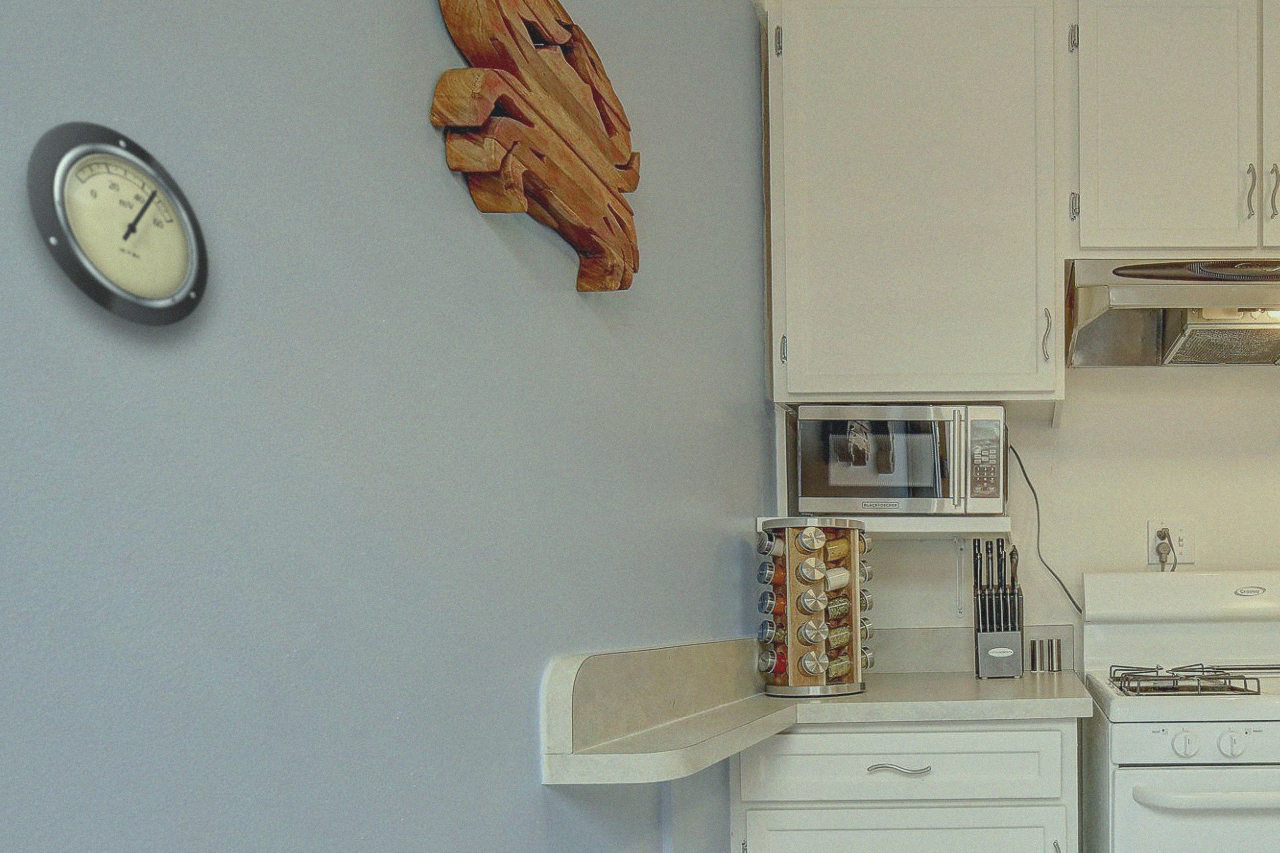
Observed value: 45 mV
